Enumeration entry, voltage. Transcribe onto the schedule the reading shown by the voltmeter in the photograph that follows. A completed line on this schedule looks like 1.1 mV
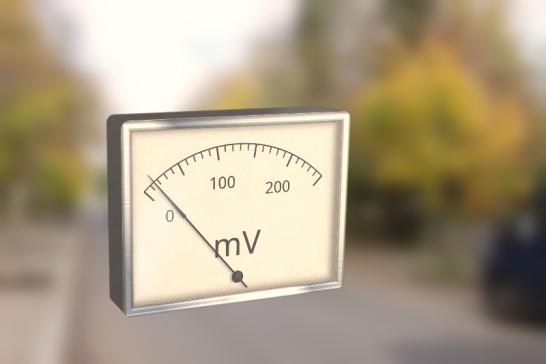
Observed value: 15 mV
